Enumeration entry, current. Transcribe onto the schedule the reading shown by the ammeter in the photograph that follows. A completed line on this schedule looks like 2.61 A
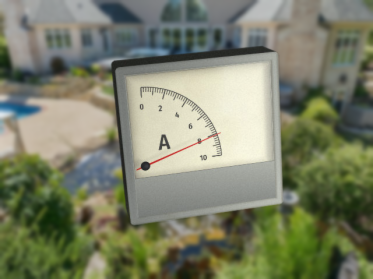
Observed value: 8 A
